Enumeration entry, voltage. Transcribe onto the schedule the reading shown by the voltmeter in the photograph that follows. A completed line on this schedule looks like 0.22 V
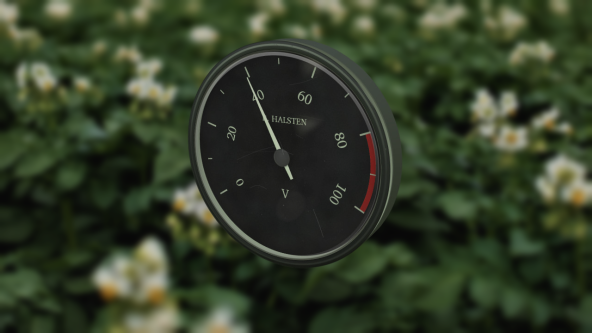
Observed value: 40 V
